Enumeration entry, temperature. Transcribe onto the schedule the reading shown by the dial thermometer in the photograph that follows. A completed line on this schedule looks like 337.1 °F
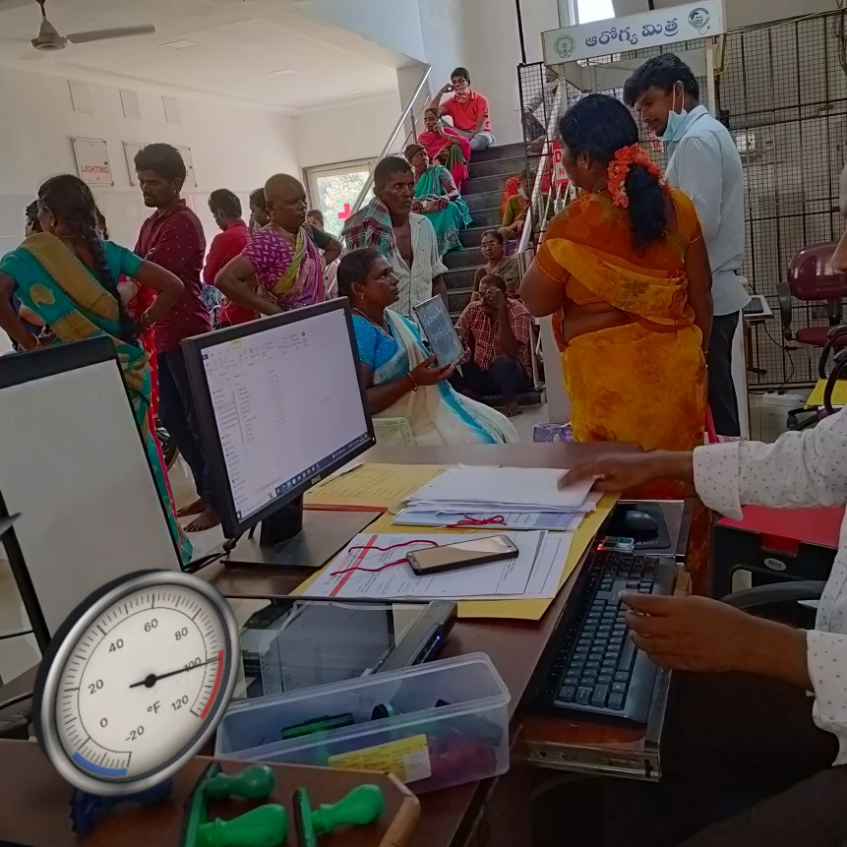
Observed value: 100 °F
